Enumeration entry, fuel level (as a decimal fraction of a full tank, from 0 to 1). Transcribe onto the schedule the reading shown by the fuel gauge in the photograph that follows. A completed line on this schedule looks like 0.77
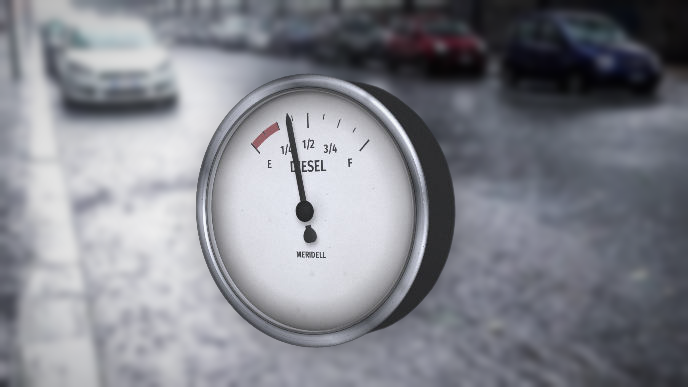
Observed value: 0.375
